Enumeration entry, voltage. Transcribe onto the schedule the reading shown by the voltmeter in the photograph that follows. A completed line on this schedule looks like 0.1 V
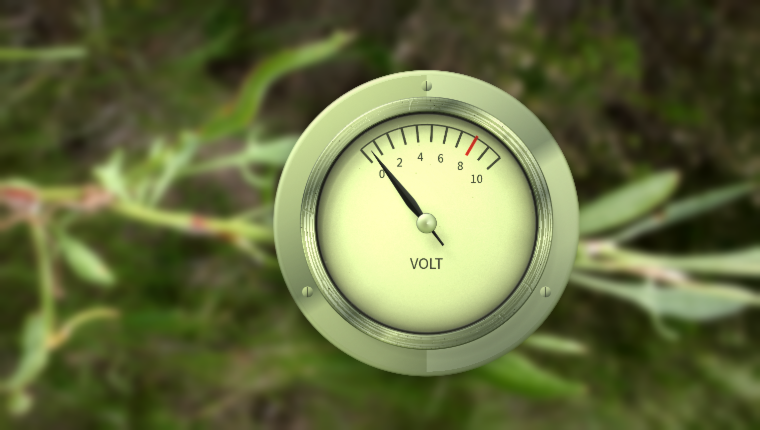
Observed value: 0.5 V
